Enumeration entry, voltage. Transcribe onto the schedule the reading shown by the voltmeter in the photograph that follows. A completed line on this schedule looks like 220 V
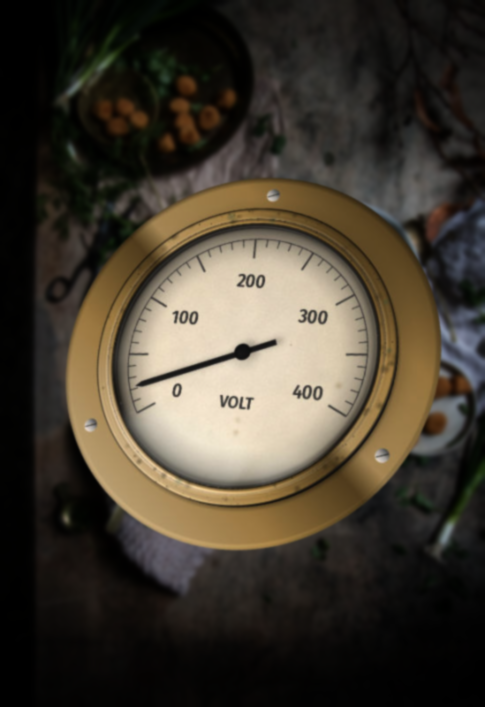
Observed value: 20 V
